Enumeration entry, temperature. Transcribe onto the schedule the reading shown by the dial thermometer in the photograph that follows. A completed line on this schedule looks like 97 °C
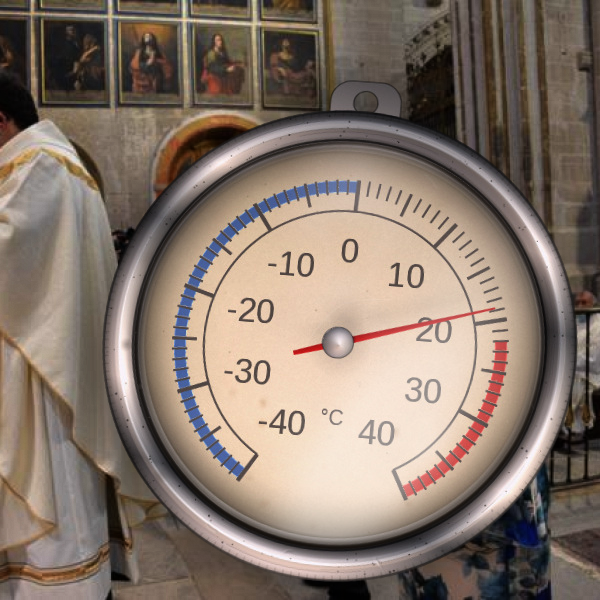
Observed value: 19 °C
